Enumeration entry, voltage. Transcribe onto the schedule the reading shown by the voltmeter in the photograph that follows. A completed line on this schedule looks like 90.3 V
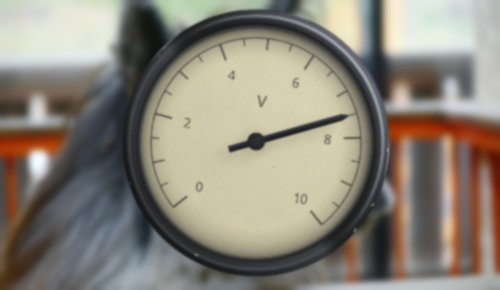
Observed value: 7.5 V
